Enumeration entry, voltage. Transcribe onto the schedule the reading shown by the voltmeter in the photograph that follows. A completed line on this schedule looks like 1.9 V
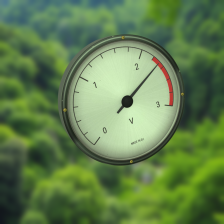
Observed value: 2.3 V
